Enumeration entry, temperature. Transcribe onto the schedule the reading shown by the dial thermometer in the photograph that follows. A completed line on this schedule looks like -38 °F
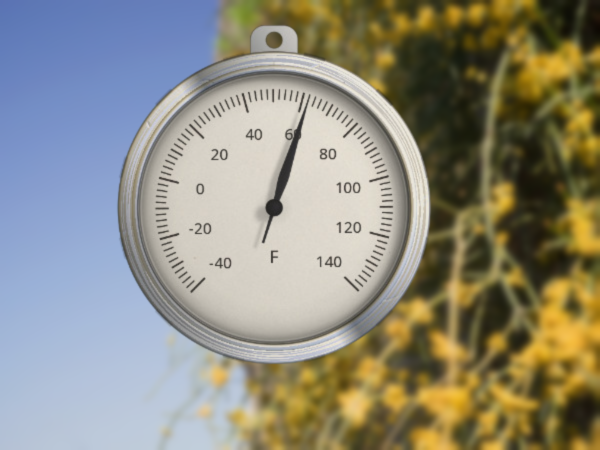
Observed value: 62 °F
